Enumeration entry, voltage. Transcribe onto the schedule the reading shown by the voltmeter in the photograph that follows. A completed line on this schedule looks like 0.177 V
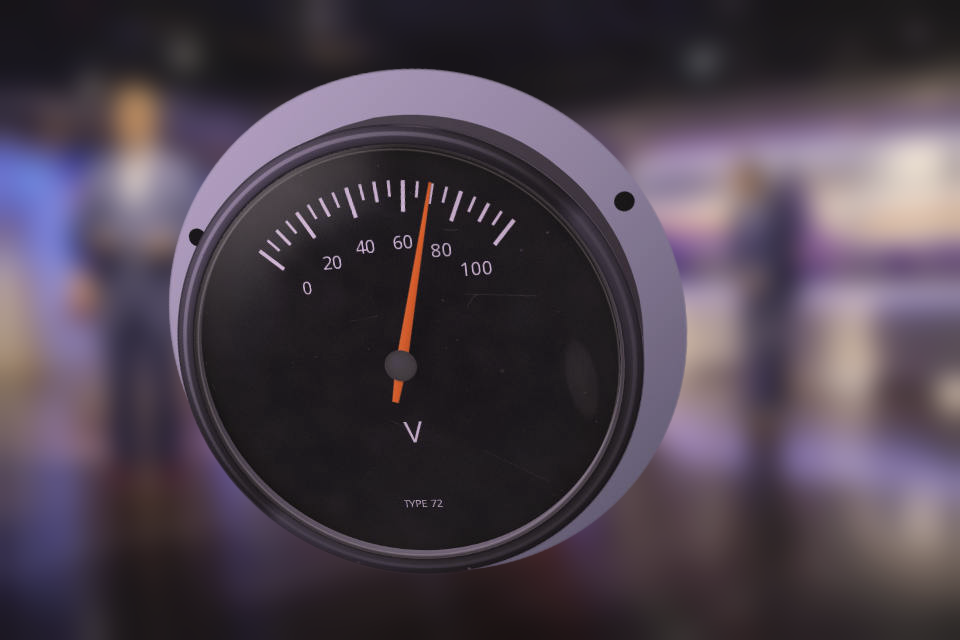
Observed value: 70 V
